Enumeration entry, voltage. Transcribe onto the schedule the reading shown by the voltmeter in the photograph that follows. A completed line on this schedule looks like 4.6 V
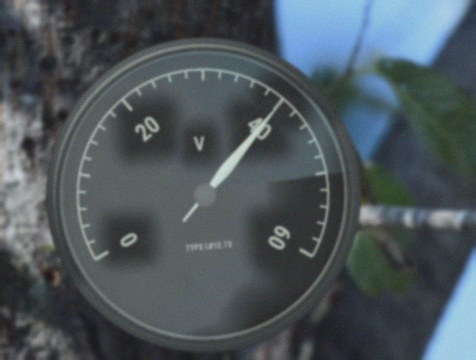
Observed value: 40 V
